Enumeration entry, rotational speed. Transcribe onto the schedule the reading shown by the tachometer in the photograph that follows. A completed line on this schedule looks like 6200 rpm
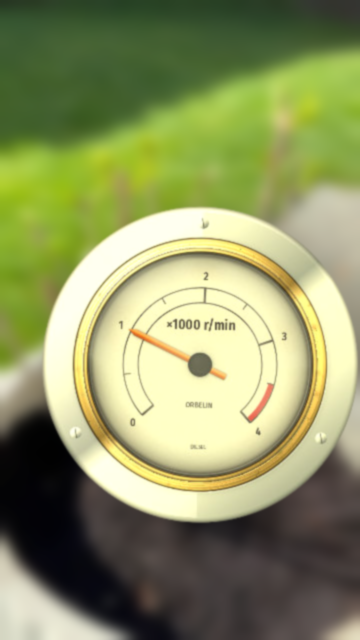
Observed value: 1000 rpm
